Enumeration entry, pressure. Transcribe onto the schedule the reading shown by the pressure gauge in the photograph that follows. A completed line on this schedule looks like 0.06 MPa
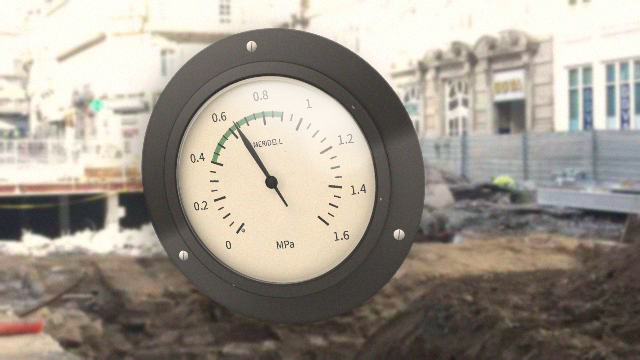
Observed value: 0.65 MPa
